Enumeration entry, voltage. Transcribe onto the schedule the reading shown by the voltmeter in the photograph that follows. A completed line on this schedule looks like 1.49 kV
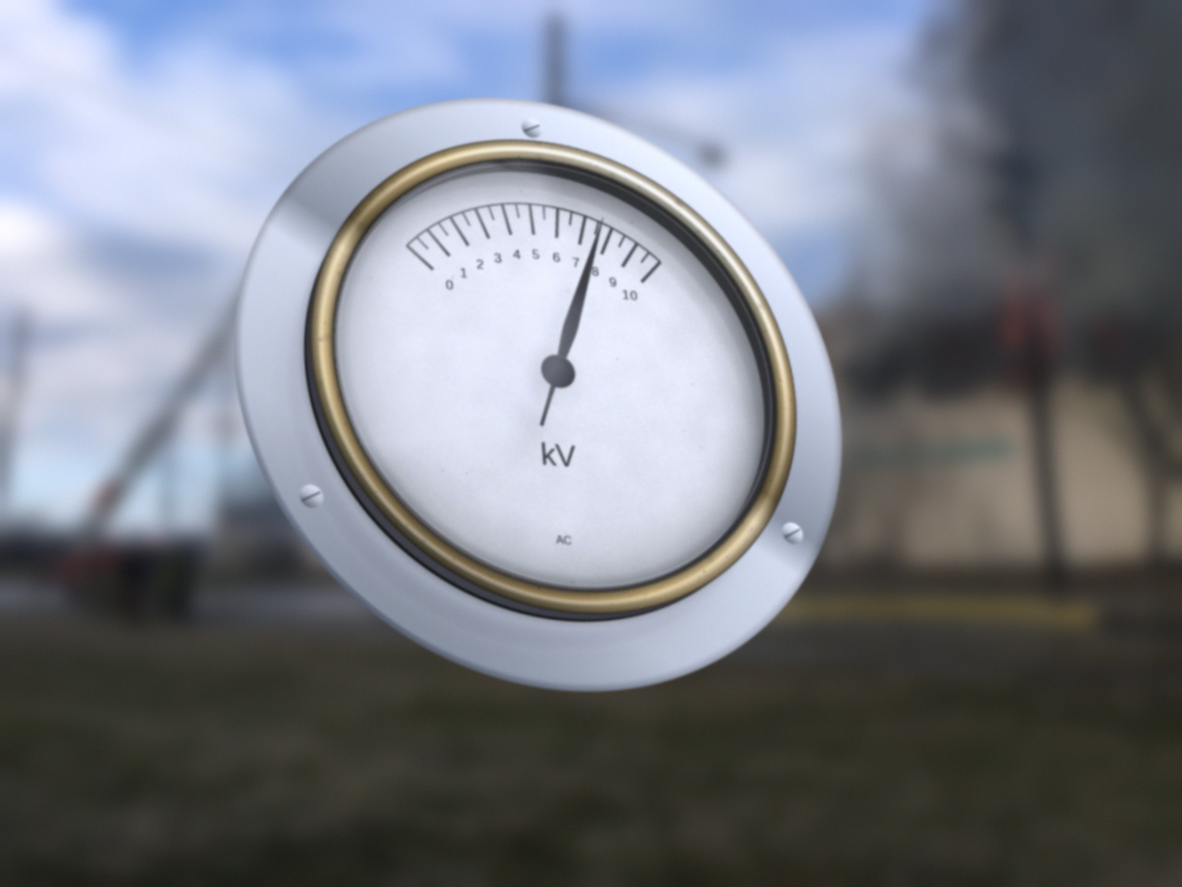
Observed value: 7.5 kV
